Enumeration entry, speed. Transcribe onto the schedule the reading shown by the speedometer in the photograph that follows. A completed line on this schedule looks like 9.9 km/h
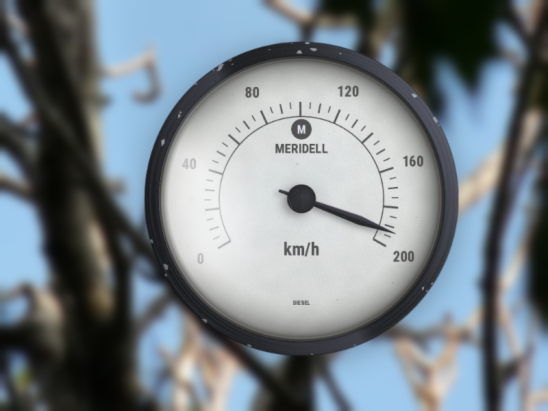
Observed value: 192.5 km/h
